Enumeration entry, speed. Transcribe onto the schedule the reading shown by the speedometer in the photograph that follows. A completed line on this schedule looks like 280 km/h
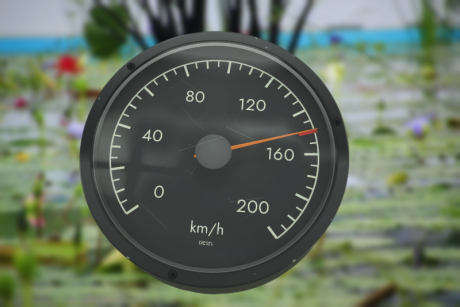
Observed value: 150 km/h
